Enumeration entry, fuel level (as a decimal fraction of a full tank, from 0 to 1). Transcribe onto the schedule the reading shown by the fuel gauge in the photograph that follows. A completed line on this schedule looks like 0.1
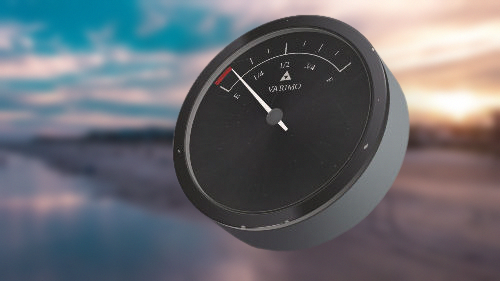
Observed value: 0.125
